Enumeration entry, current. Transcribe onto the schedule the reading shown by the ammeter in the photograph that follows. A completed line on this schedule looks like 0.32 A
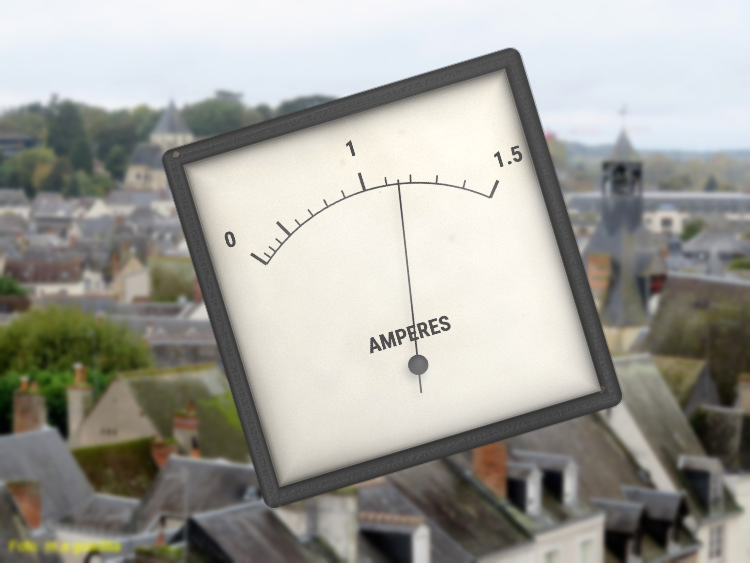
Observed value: 1.15 A
